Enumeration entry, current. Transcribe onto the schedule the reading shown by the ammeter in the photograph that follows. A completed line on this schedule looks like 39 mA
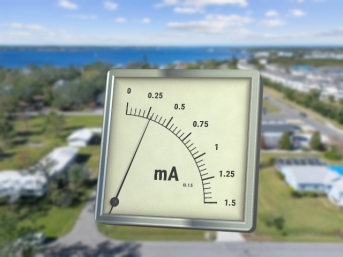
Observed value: 0.3 mA
